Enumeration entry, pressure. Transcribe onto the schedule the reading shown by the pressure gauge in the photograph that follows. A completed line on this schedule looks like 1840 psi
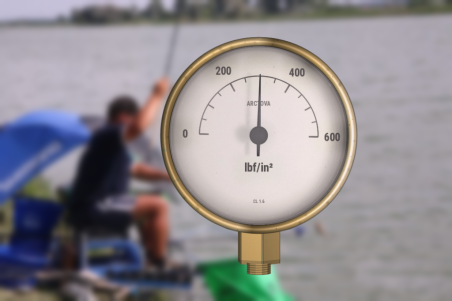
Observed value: 300 psi
